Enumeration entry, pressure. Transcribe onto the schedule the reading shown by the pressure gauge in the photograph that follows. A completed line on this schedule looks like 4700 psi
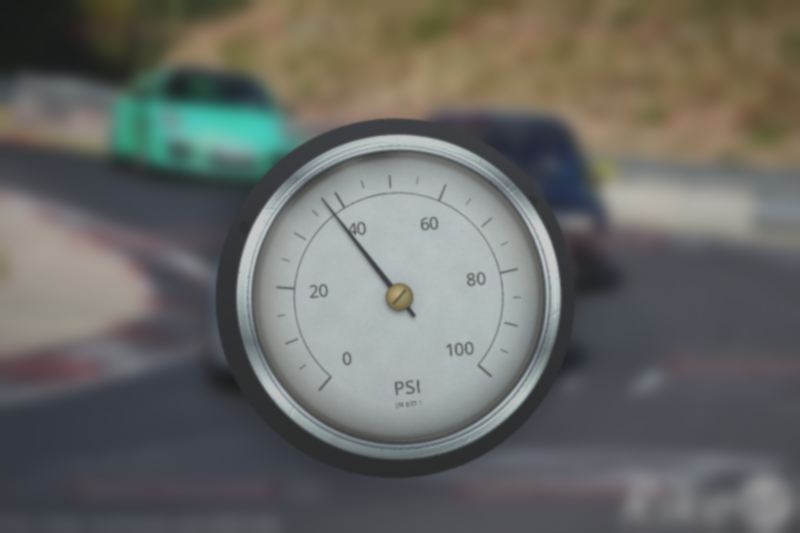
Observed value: 37.5 psi
